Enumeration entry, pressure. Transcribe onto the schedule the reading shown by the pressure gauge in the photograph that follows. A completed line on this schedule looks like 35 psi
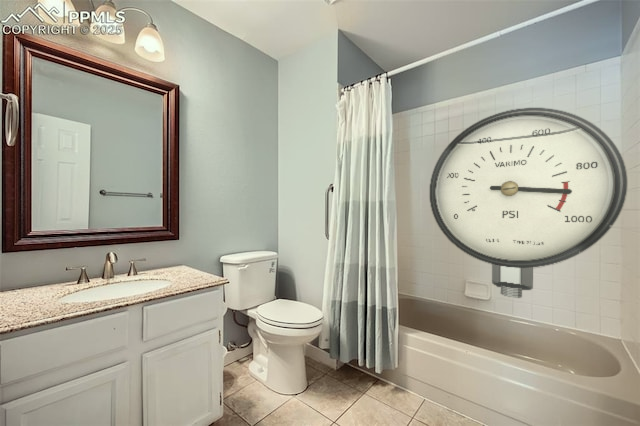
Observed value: 900 psi
